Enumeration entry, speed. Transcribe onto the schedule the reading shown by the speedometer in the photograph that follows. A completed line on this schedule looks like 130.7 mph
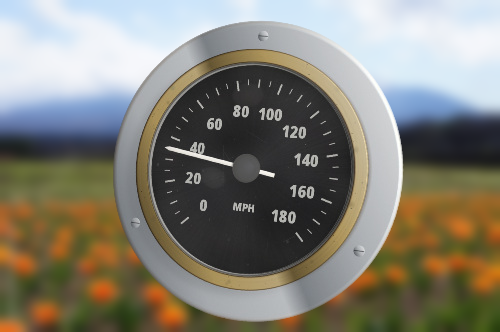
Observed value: 35 mph
